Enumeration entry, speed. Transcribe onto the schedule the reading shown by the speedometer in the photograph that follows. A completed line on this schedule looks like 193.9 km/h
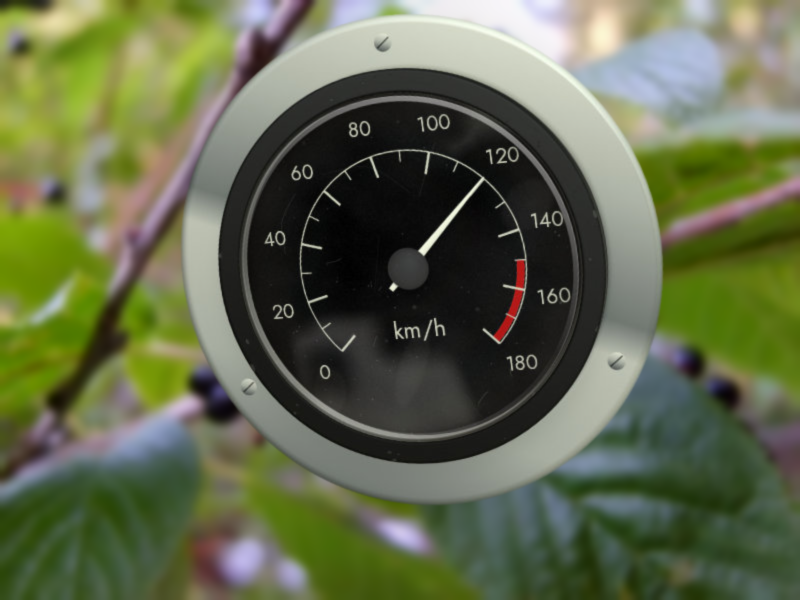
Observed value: 120 km/h
